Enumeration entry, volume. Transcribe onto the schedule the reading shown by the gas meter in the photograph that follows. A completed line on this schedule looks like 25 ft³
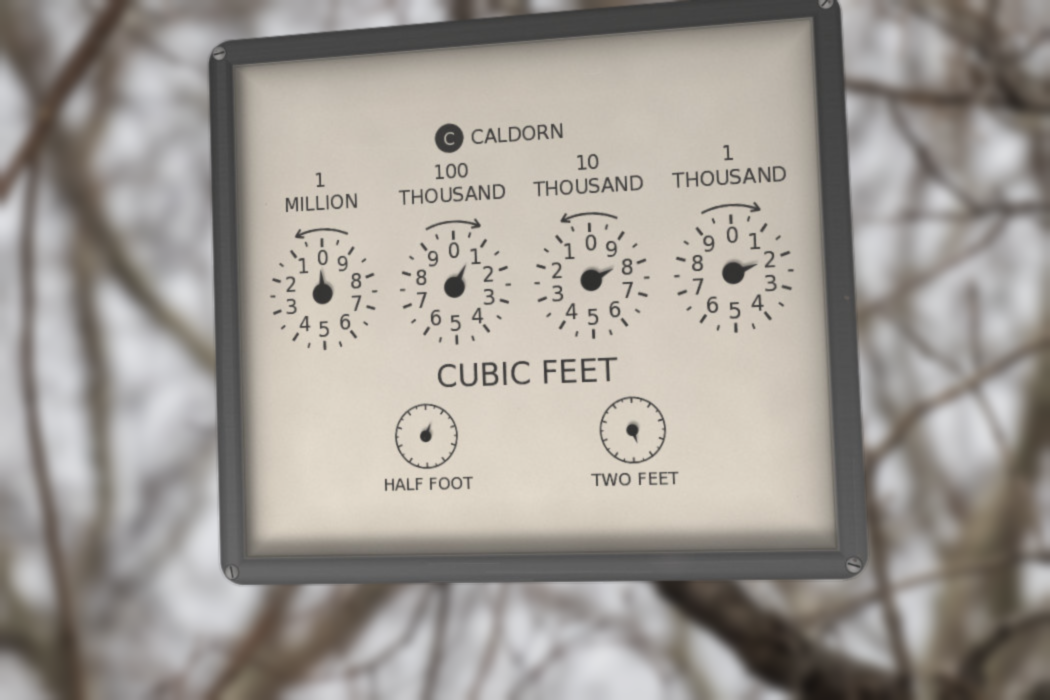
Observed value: 8200 ft³
